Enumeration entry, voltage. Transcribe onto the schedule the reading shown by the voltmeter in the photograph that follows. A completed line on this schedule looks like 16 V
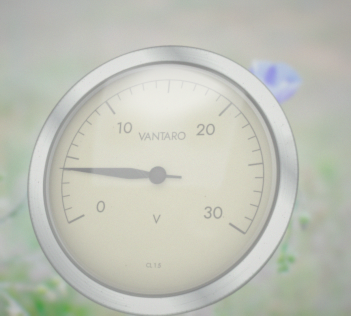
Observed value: 4 V
